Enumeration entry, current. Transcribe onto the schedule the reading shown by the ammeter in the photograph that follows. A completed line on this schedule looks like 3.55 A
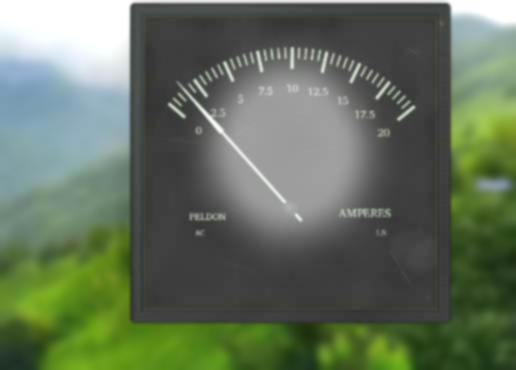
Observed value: 1.5 A
